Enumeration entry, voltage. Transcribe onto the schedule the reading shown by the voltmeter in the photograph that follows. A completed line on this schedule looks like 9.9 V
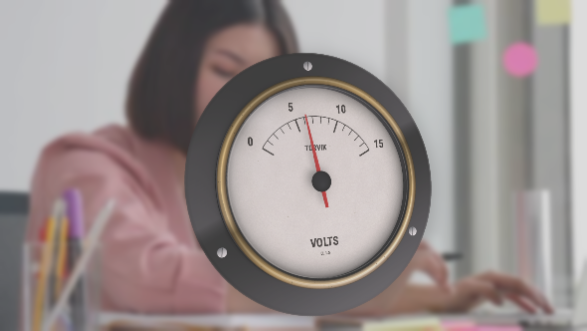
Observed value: 6 V
